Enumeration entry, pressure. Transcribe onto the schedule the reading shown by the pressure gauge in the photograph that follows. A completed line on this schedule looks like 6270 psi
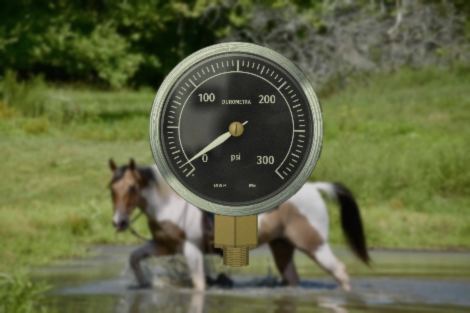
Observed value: 10 psi
